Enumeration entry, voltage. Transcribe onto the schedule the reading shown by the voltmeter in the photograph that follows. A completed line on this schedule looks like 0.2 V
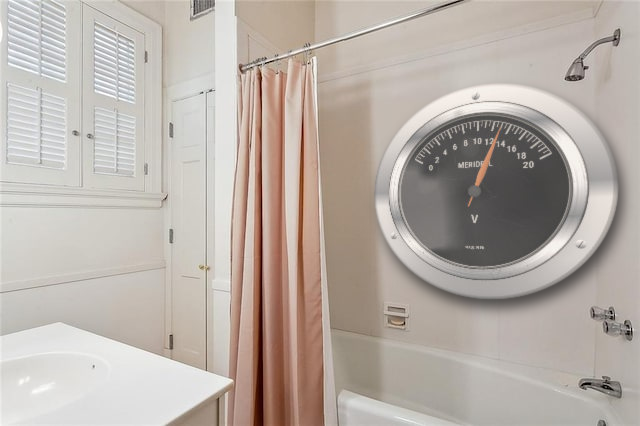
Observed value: 13 V
